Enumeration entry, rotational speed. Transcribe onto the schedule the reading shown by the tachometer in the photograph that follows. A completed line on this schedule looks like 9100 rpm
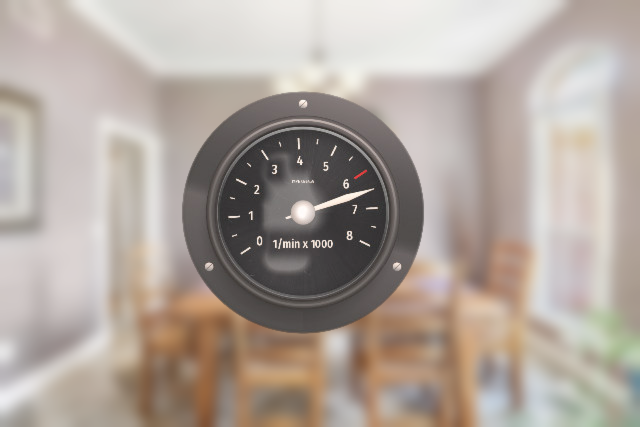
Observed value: 6500 rpm
